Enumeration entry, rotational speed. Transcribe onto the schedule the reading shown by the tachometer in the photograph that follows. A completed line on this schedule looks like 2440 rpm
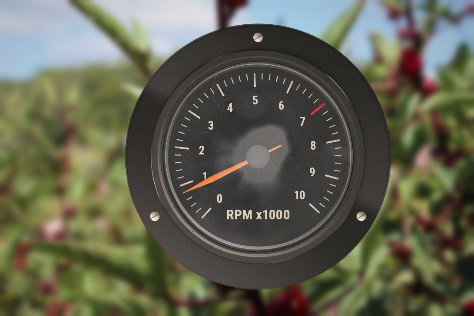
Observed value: 800 rpm
